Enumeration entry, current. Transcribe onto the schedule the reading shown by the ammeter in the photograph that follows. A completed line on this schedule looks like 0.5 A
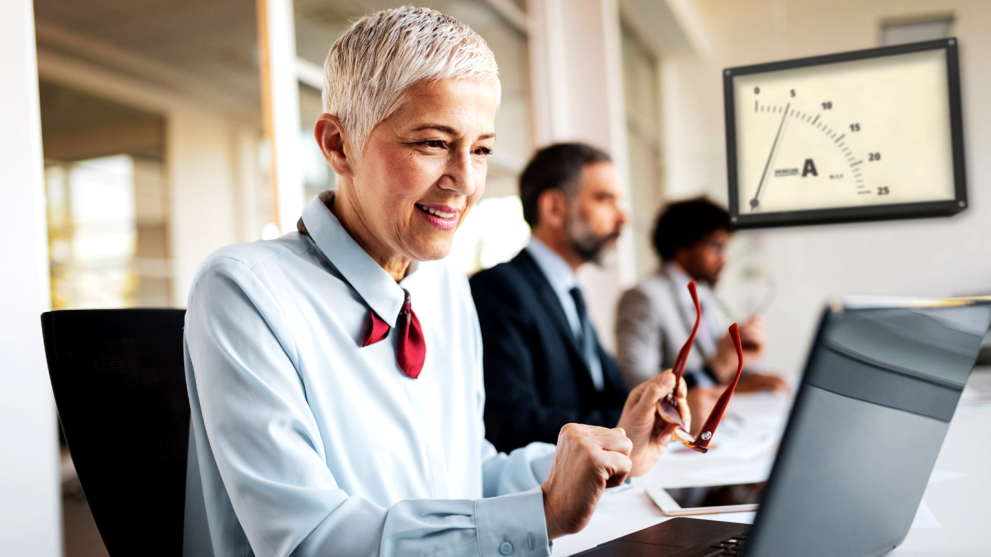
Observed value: 5 A
